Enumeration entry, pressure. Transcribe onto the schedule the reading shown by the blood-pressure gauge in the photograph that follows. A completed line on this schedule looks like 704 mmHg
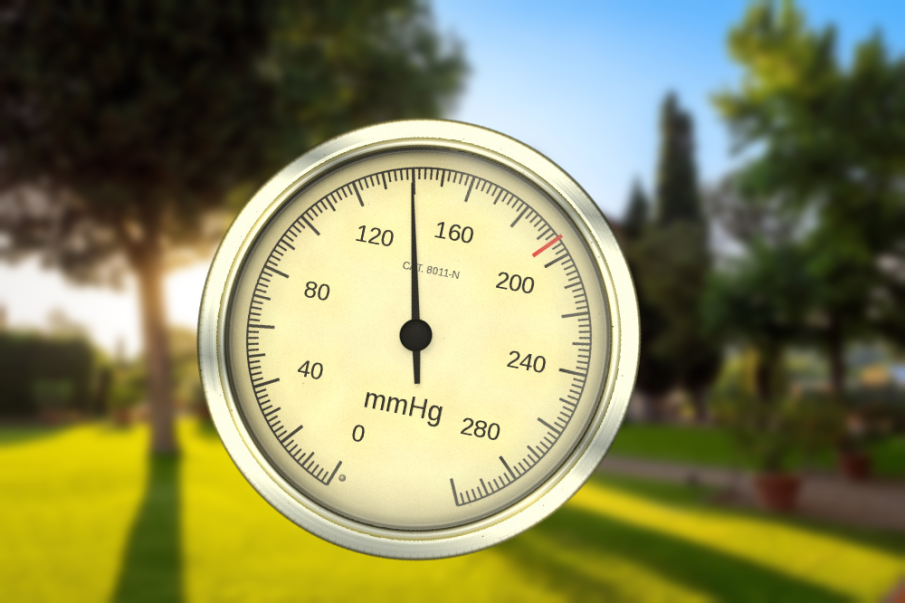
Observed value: 140 mmHg
